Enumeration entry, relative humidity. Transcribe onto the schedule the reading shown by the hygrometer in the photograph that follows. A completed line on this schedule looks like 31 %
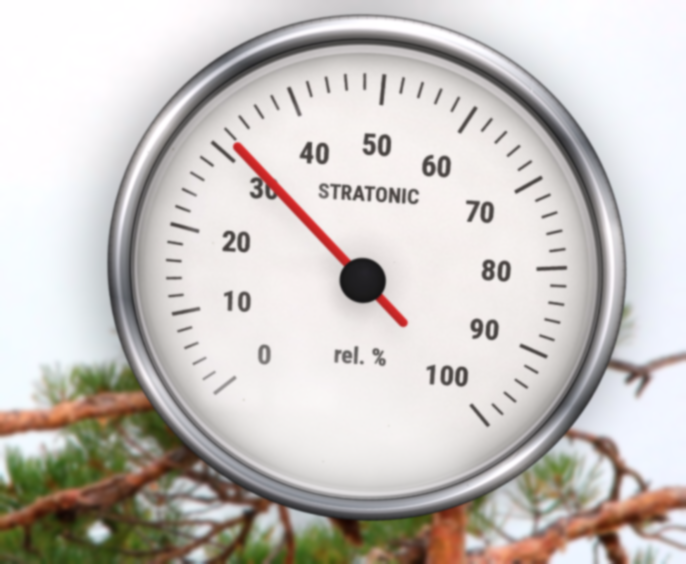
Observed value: 32 %
